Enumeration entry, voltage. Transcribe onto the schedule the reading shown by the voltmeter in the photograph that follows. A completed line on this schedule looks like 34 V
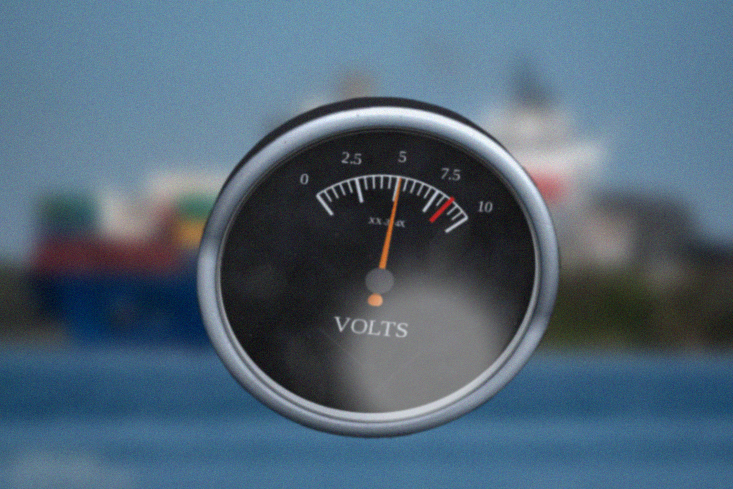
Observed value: 5 V
